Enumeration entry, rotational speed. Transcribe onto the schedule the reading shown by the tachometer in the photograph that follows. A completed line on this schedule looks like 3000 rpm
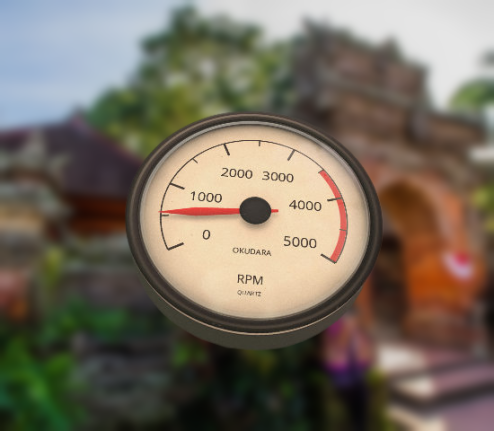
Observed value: 500 rpm
